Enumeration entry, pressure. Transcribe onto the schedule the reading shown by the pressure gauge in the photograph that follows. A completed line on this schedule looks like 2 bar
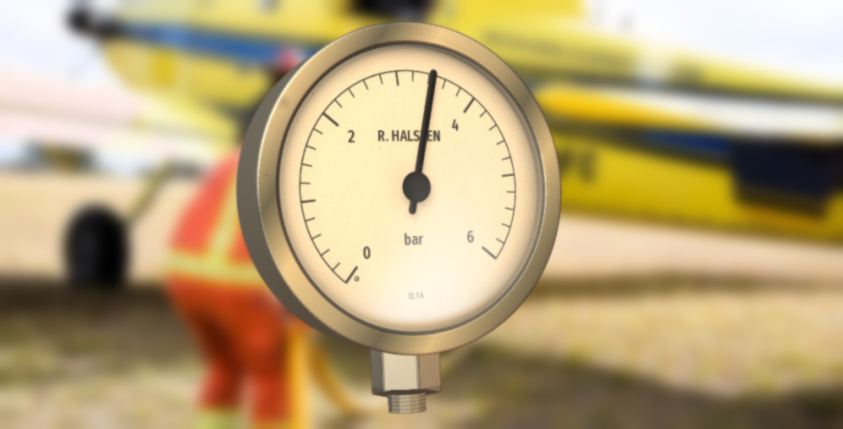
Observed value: 3.4 bar
